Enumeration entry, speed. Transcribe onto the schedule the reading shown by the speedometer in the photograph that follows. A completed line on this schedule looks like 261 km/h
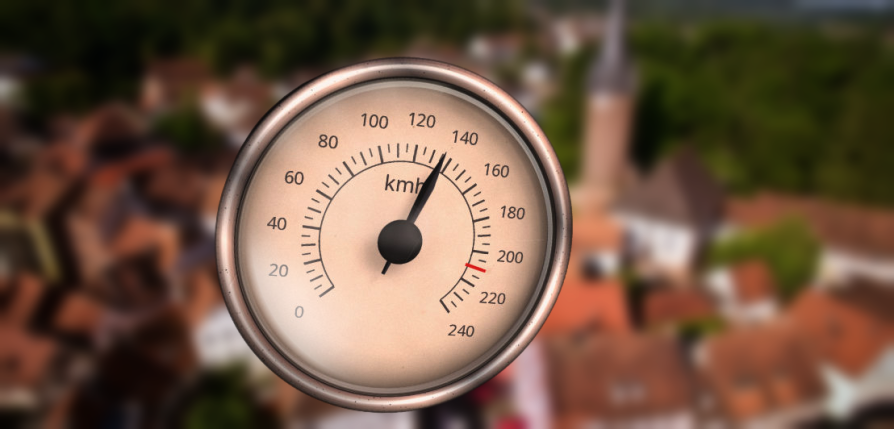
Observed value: 135 km/h
